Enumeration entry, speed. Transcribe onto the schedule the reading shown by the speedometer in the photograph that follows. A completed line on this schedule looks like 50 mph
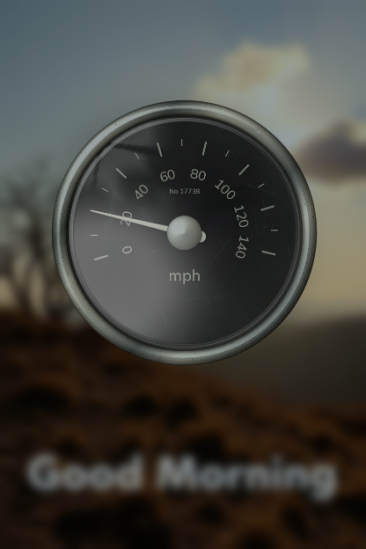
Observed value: 20 mph
